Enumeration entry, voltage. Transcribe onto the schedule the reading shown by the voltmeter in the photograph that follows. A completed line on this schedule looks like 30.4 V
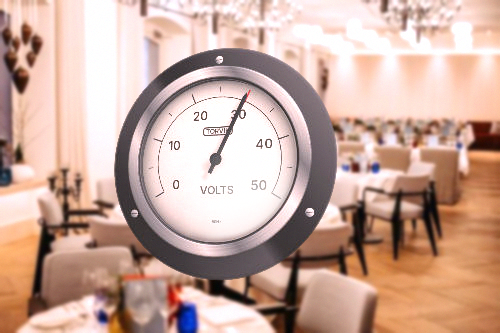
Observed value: 30 V
